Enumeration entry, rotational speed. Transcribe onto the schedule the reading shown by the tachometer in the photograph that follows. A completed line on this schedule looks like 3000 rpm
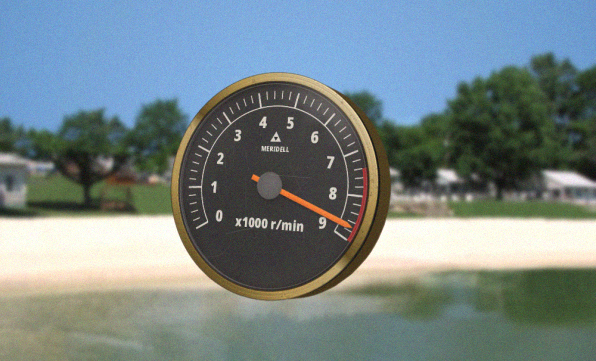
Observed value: 8700 rpm
